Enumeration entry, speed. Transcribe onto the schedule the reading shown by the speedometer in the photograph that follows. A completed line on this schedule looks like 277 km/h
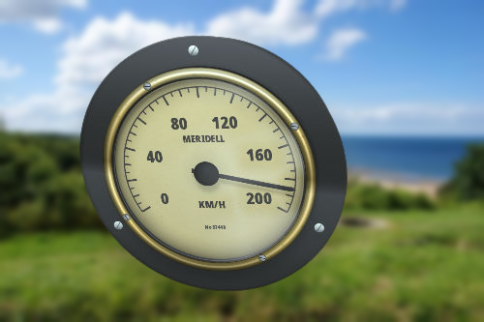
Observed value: 185 km/h
